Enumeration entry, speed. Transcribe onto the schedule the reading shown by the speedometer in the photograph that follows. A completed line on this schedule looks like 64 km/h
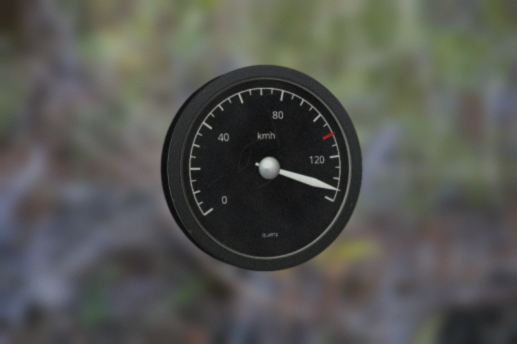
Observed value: 135 km/h
